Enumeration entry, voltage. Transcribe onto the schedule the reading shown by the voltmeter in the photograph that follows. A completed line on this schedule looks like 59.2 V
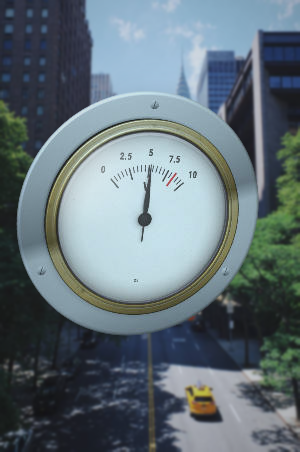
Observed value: 5 V
